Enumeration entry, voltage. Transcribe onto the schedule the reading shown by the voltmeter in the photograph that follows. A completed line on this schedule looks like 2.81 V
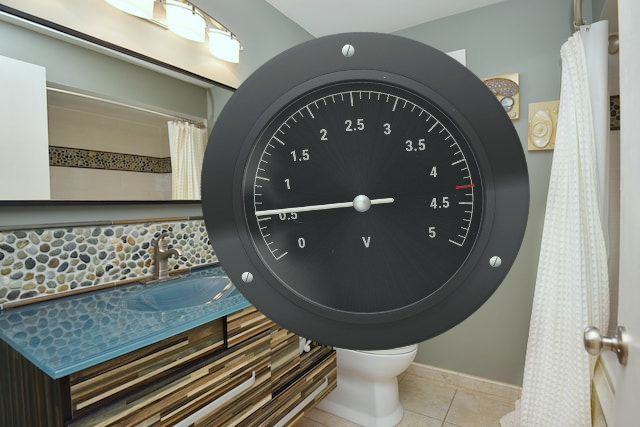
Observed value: 0.6 V
